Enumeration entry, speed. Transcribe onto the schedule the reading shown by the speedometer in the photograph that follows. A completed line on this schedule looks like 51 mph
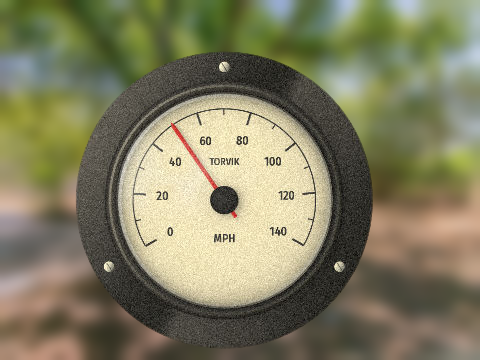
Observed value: 50 mph
